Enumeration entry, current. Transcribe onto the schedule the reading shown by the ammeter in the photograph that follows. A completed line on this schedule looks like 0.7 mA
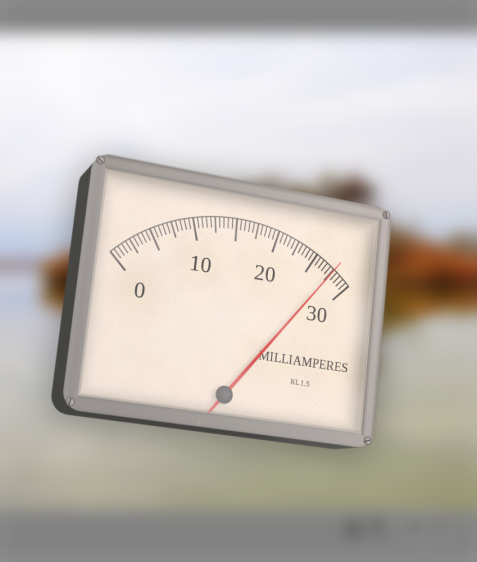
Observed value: 27.5 mA
